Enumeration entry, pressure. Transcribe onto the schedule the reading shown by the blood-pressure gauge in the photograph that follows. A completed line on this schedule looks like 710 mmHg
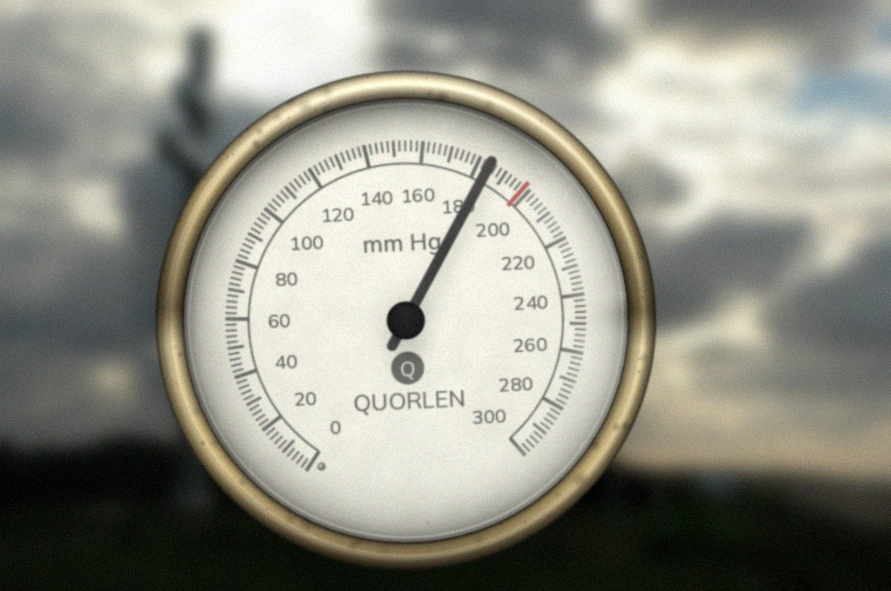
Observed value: 184 mmHg
